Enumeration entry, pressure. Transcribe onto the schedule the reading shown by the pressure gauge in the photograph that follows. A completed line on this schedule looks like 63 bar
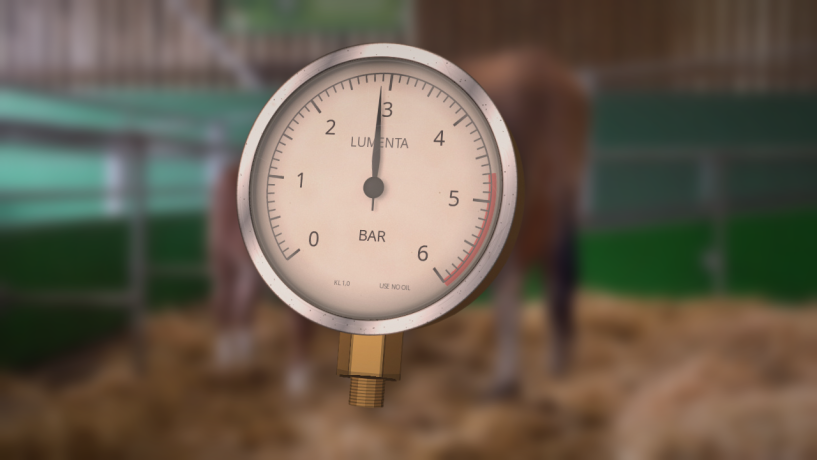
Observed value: 2.9 bar
